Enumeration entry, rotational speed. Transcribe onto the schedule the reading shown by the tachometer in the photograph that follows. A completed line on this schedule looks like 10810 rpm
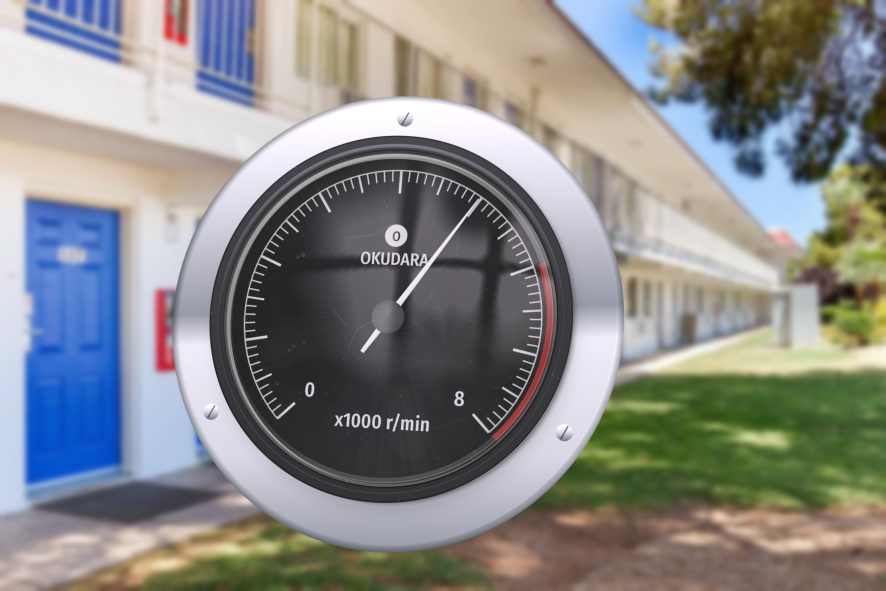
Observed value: 5000 rpm
